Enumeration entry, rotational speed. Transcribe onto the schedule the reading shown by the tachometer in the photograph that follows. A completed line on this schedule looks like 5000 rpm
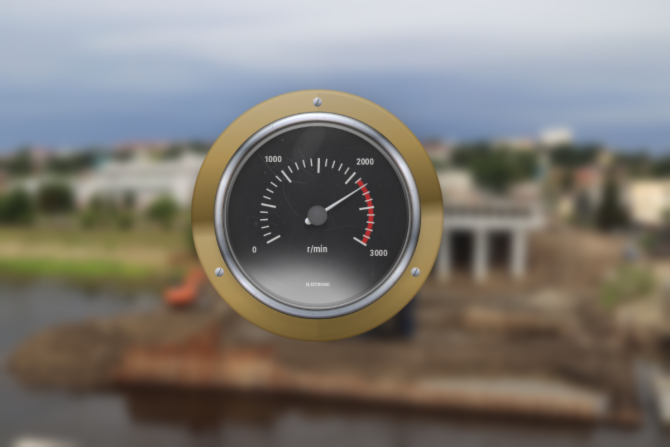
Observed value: 2200 rpm
